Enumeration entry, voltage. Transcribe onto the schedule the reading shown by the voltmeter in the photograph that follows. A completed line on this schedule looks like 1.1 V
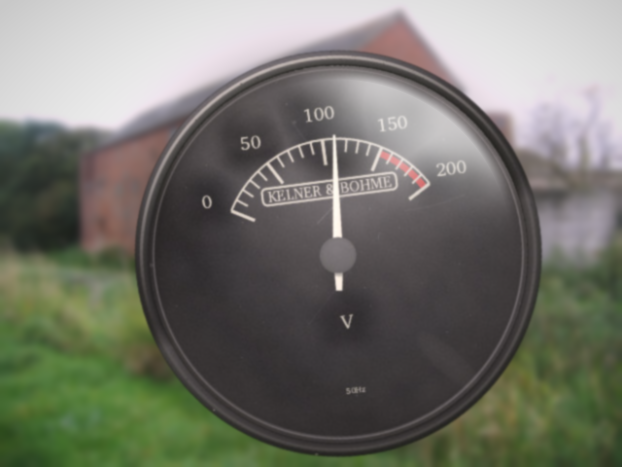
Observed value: 110 V
